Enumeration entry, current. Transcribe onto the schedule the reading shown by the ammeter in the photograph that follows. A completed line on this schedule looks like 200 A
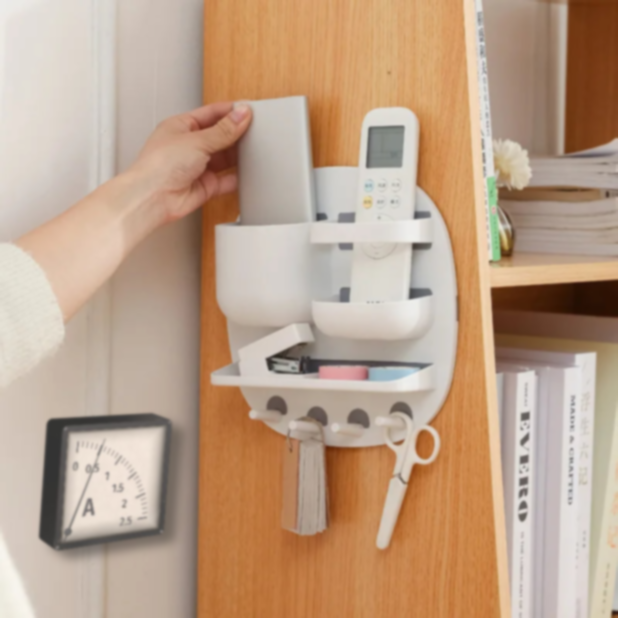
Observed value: 0.5 A
